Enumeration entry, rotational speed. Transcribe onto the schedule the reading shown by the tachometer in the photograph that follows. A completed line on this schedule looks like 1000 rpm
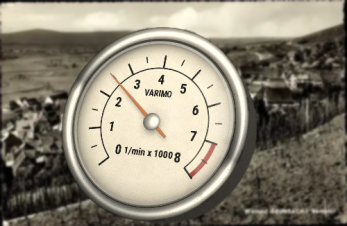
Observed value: 2500 rpm
